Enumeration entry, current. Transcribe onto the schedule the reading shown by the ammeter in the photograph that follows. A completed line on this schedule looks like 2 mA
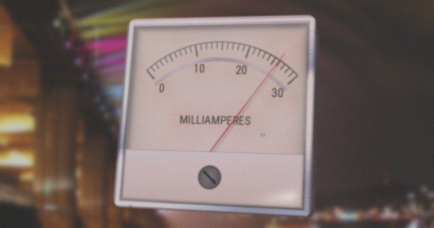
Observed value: 26 mA
